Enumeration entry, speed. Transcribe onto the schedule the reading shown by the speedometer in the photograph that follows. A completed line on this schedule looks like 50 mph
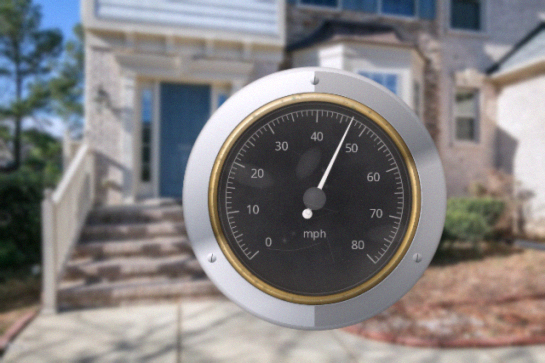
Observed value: 47 mph
